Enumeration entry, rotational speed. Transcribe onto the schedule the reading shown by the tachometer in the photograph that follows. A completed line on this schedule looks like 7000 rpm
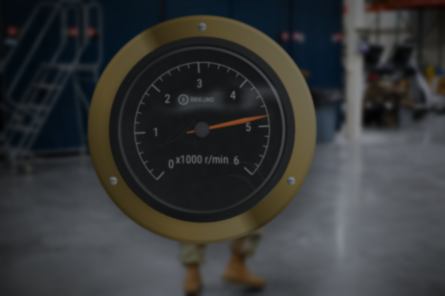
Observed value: 4800 rpm
